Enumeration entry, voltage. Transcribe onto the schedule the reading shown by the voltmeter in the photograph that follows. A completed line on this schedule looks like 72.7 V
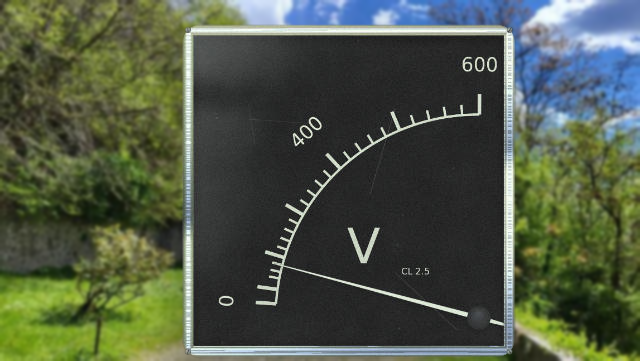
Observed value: 180 V
